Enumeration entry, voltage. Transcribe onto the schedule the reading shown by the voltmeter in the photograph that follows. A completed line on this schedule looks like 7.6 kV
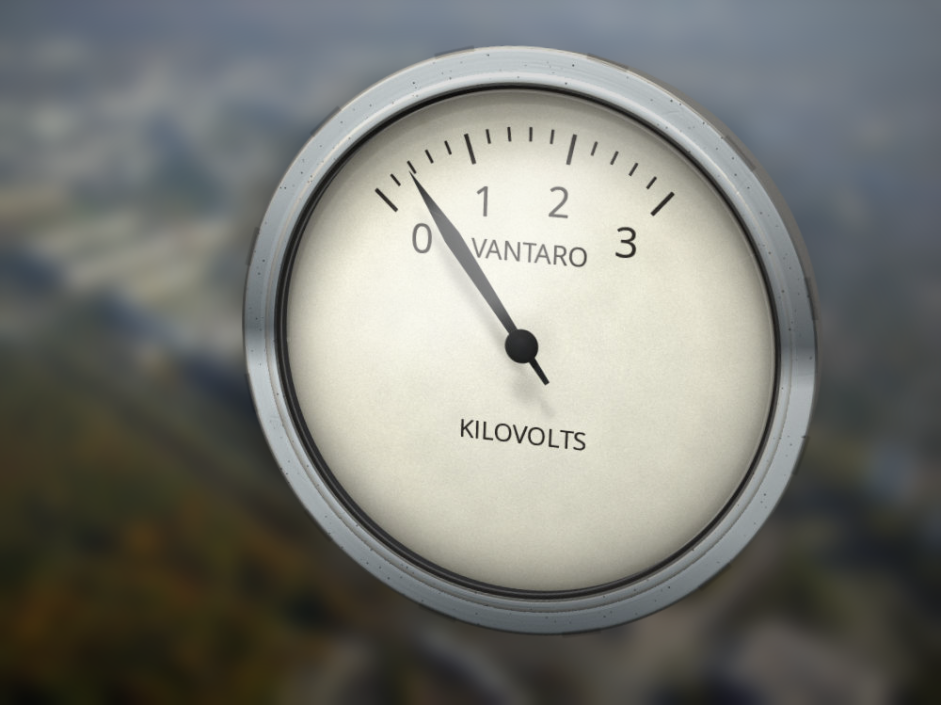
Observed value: 0.4 kV
